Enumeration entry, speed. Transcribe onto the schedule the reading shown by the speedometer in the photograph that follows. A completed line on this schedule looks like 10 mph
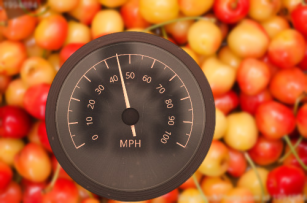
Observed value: 45 mph
